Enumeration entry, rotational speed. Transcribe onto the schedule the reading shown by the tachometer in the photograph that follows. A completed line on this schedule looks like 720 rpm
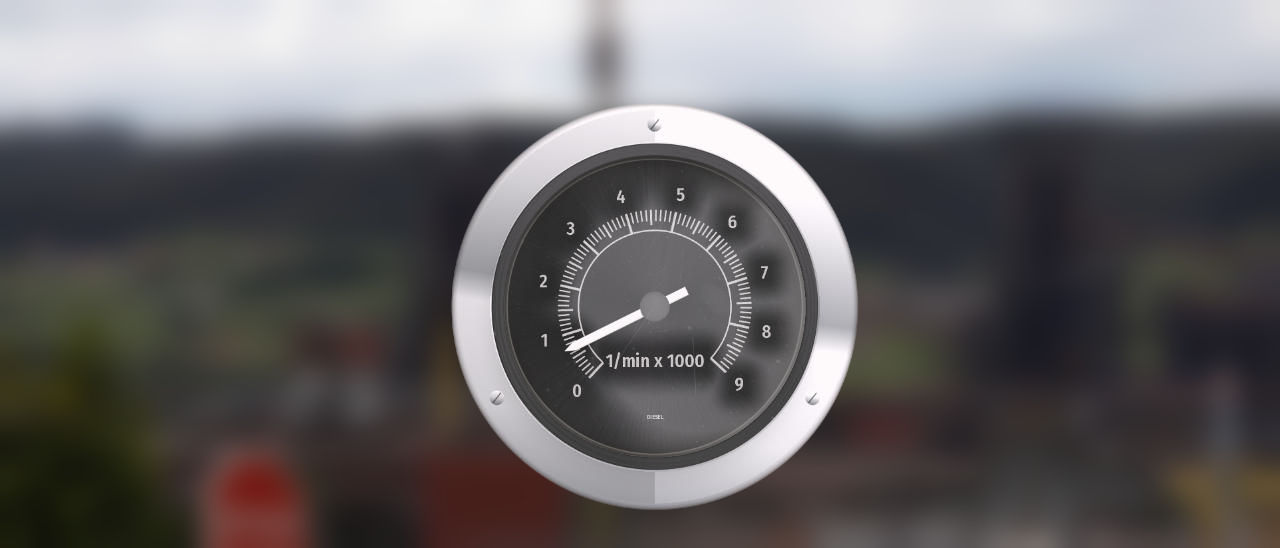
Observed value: 700 rpm
